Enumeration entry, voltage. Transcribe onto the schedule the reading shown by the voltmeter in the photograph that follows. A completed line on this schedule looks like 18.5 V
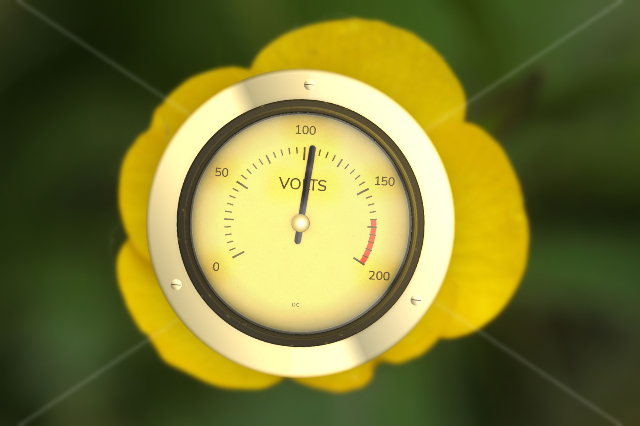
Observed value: 105 V
